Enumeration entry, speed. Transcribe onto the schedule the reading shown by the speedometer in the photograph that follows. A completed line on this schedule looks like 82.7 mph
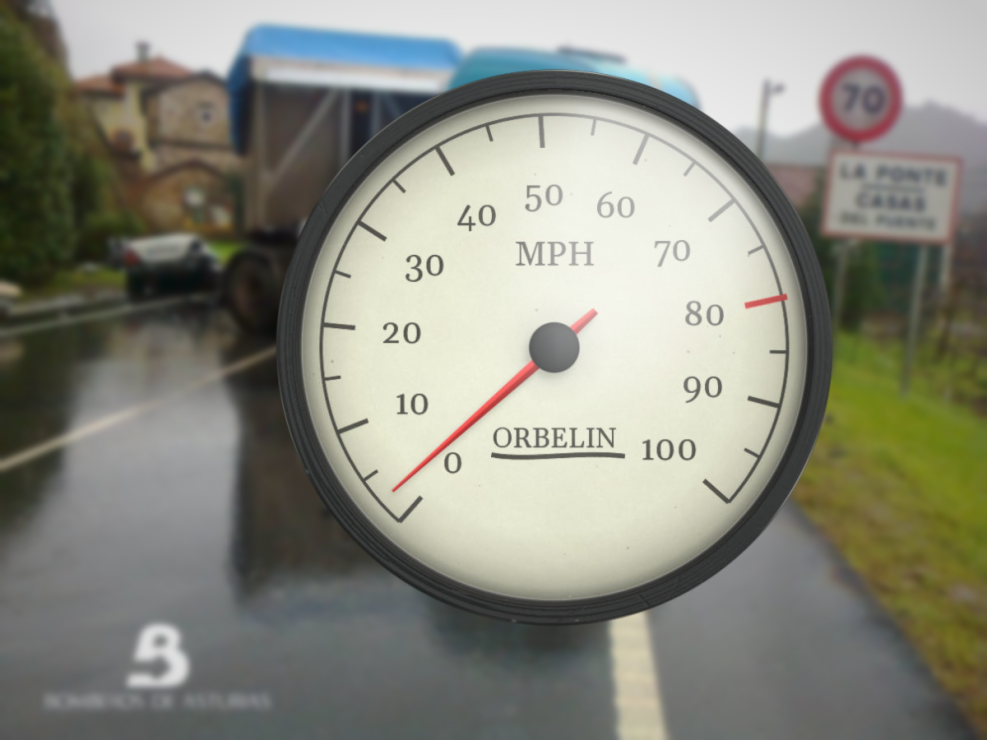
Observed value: 2.5 mph
